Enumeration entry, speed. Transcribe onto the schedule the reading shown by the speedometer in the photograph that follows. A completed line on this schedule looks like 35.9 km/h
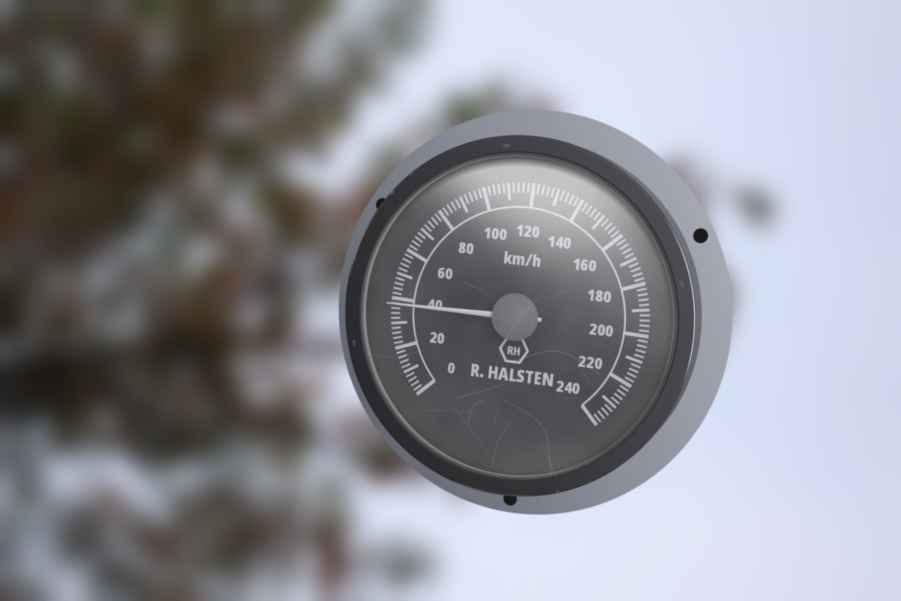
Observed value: 38 km/h
